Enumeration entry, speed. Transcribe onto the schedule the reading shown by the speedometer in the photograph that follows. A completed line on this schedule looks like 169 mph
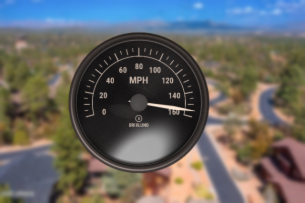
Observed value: 155 mph
